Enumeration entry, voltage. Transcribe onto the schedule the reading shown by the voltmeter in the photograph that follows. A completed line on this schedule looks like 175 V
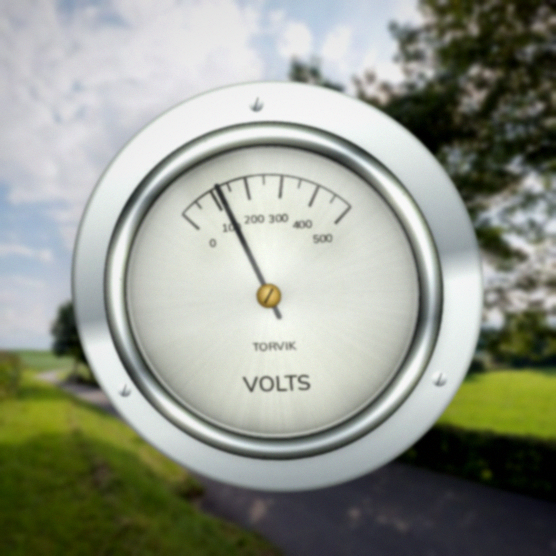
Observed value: 125 V
